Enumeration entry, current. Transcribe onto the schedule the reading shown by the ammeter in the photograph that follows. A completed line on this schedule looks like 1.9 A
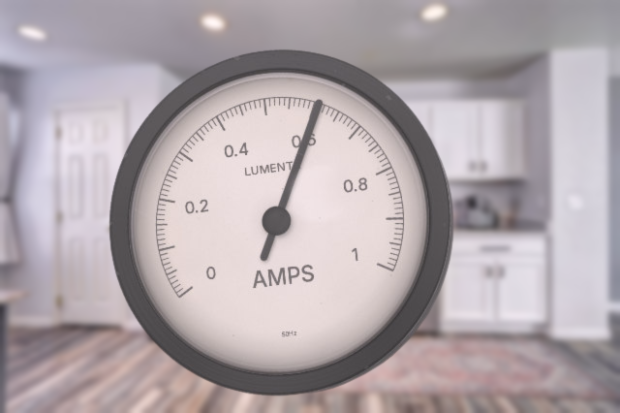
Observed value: 0.61 A
